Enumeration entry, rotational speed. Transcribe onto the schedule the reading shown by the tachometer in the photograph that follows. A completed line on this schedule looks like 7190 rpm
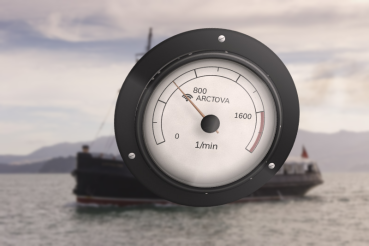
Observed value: 600 rpm
